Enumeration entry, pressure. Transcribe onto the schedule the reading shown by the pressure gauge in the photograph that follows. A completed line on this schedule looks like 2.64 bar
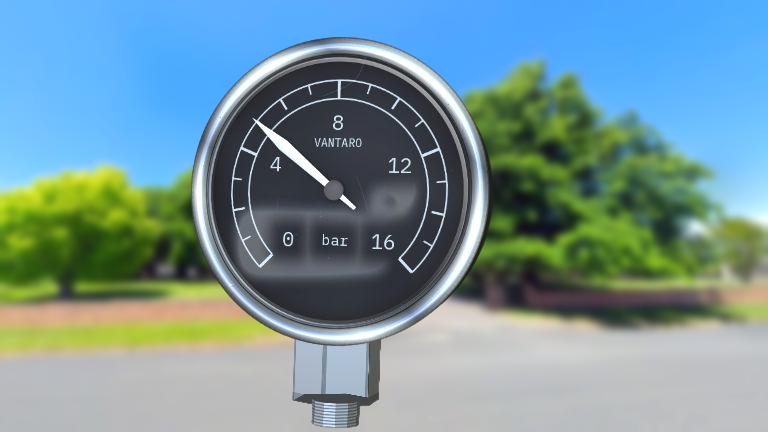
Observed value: 5 bar
